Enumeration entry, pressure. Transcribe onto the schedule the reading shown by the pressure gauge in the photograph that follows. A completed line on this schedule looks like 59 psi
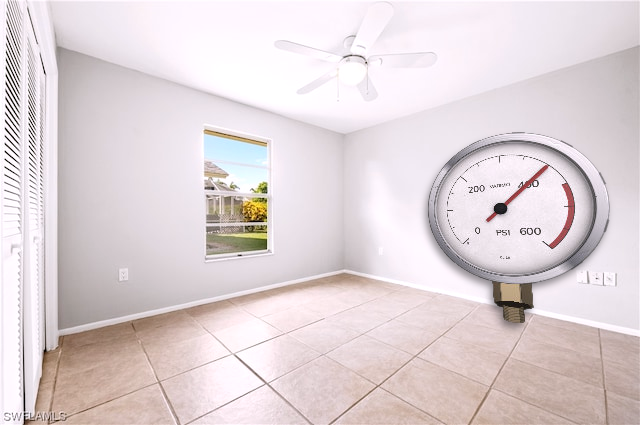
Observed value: 400 psi
